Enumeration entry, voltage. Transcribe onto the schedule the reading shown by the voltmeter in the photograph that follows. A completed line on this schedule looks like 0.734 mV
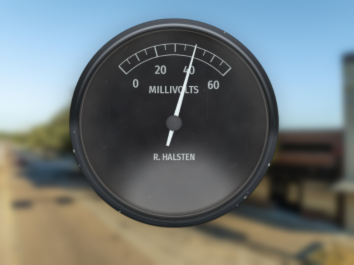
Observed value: 40 mV
